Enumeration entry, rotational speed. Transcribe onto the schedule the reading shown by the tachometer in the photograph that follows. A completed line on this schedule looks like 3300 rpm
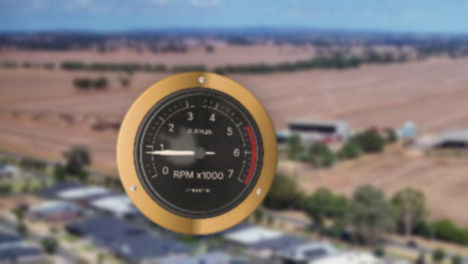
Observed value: 800 rpm
